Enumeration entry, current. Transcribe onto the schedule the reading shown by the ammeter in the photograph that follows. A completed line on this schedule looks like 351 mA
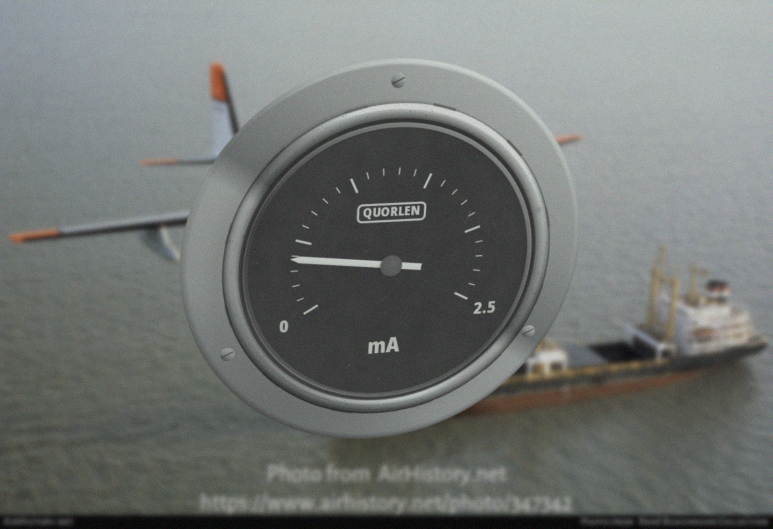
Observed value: 0.4 mA
